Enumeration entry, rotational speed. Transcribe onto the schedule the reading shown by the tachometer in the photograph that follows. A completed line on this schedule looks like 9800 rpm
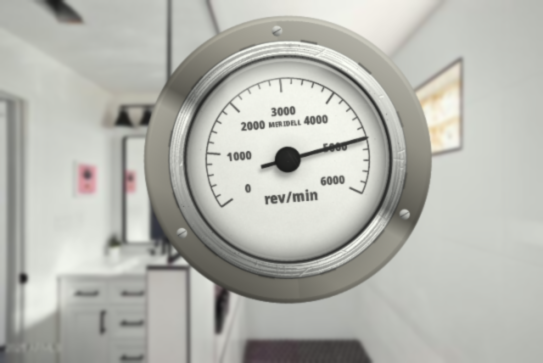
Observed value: 5000 rpm
